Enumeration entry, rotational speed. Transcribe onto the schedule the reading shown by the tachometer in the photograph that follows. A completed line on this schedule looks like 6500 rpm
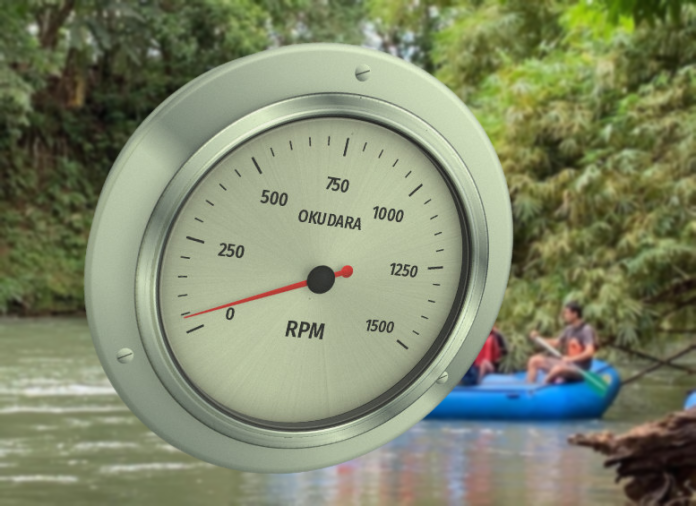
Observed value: 50 rpm
